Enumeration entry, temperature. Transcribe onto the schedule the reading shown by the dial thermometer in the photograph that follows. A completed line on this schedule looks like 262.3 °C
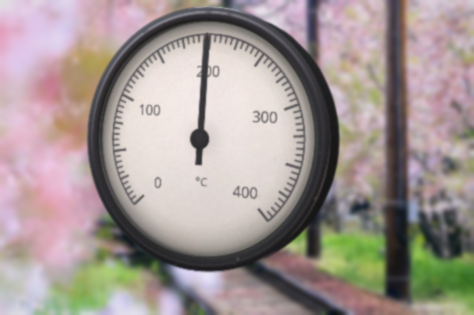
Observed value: 200 °C
